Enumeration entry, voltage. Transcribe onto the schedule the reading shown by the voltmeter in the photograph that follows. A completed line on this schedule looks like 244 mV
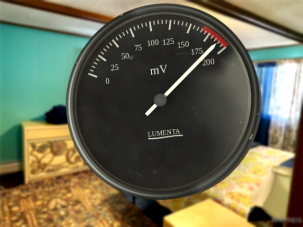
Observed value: 190 mV
